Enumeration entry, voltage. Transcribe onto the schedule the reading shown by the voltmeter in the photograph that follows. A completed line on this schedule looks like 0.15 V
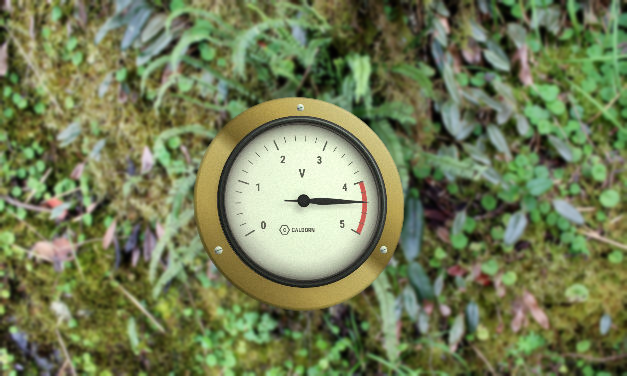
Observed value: 4.4 V
